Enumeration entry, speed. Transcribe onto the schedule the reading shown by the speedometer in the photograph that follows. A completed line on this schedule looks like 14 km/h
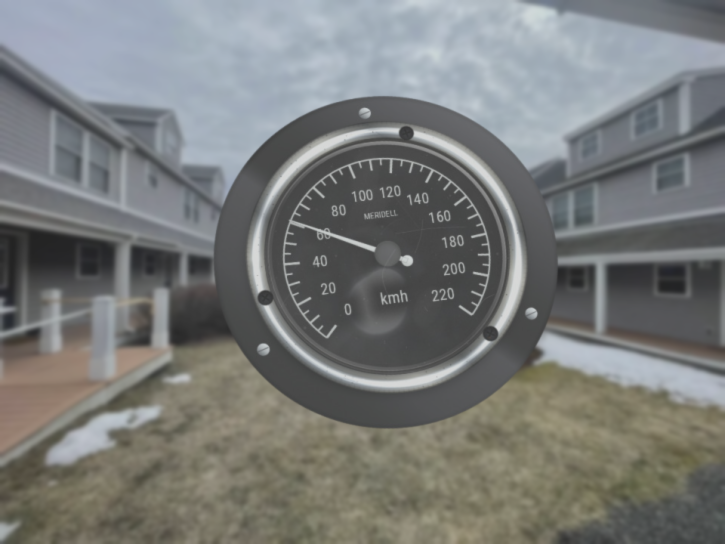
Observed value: 60 km/h
